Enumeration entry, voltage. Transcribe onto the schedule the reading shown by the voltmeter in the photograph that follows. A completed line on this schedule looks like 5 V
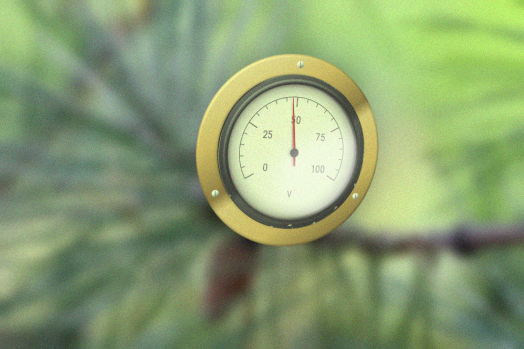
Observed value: 47.5 V
